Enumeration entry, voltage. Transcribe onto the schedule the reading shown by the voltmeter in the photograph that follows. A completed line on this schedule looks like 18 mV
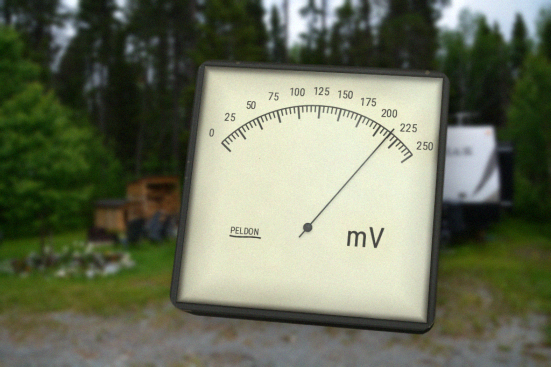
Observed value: 215 mV
